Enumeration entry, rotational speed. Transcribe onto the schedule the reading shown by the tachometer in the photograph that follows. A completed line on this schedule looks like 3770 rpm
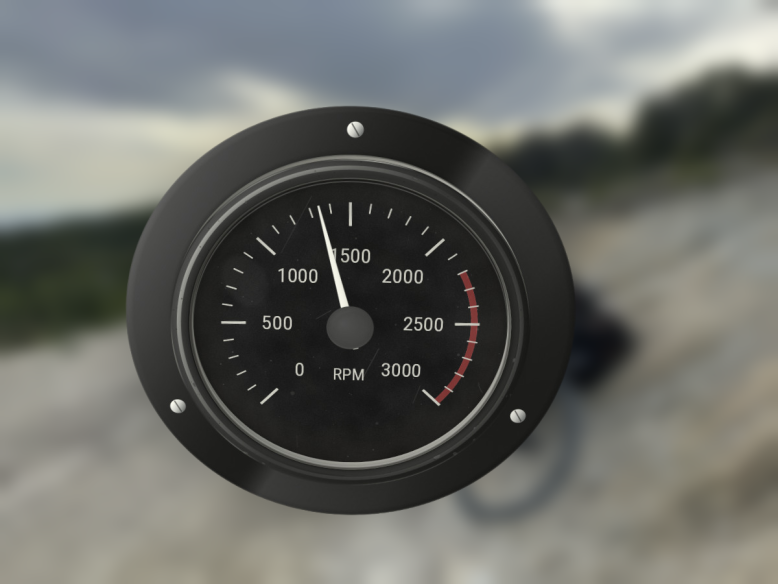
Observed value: 1350 rpm
